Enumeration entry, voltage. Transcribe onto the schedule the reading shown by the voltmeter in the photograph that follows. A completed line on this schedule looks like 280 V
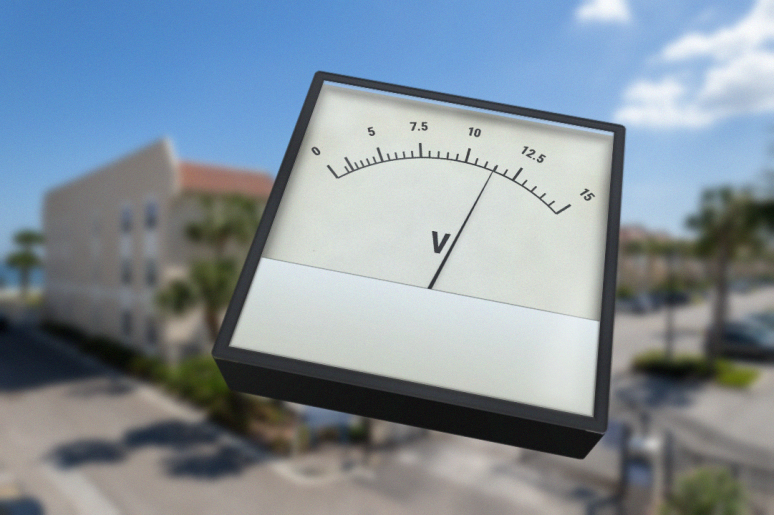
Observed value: 11.5 V
